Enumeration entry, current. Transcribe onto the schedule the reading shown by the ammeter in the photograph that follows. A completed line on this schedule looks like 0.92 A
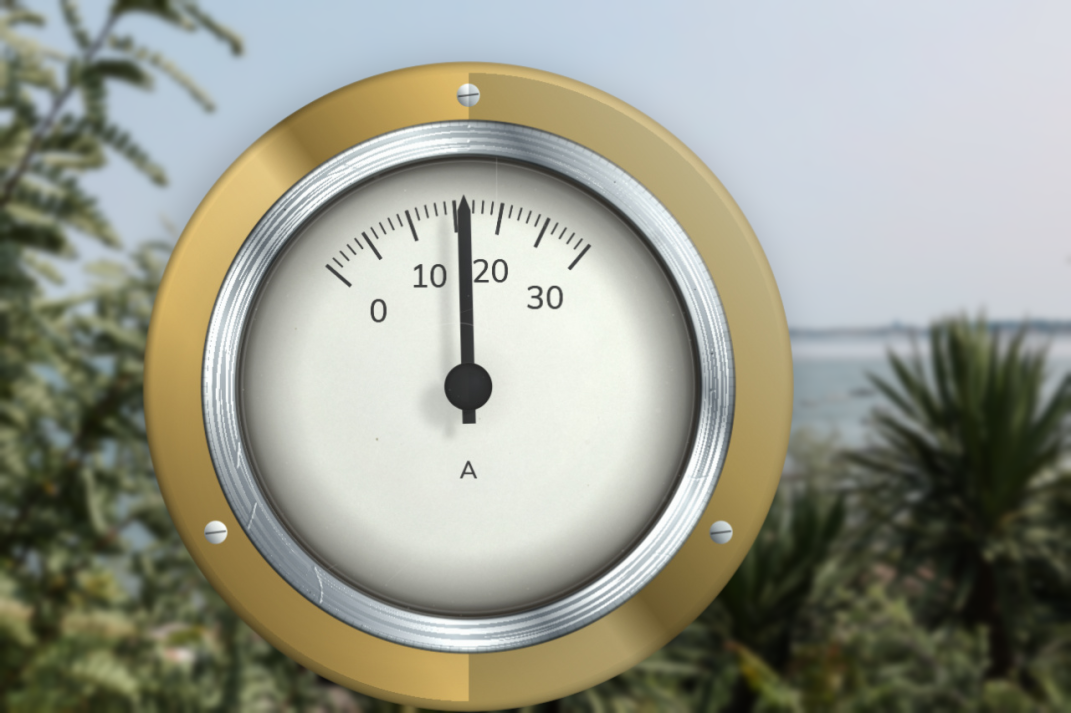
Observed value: 16 A
